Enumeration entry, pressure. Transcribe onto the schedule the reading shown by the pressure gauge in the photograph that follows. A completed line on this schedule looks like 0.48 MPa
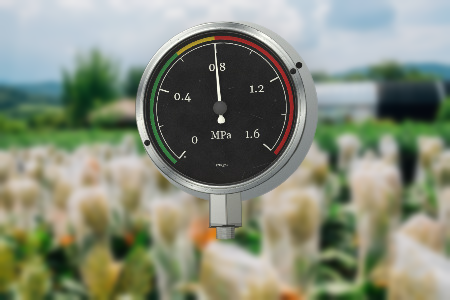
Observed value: 0.8 MPa
